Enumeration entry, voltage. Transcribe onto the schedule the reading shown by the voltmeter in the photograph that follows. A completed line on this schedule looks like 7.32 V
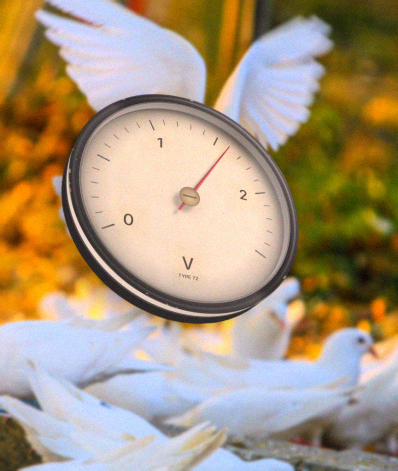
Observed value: 1.6 V
